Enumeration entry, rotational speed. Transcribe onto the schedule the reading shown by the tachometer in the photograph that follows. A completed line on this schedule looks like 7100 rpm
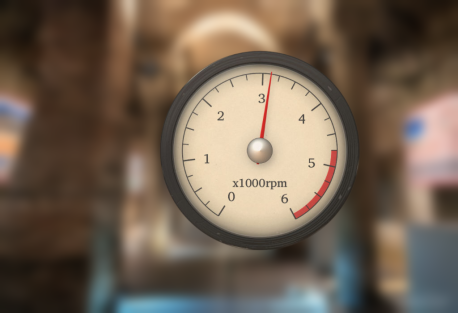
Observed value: 3125 rpm
